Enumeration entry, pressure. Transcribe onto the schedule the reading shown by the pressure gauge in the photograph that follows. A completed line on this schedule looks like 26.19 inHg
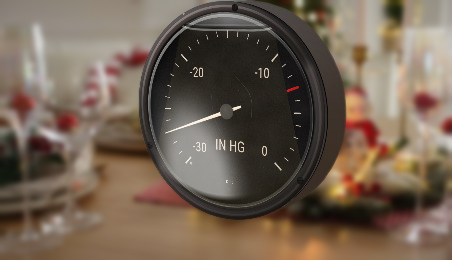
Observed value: -27 inHg
